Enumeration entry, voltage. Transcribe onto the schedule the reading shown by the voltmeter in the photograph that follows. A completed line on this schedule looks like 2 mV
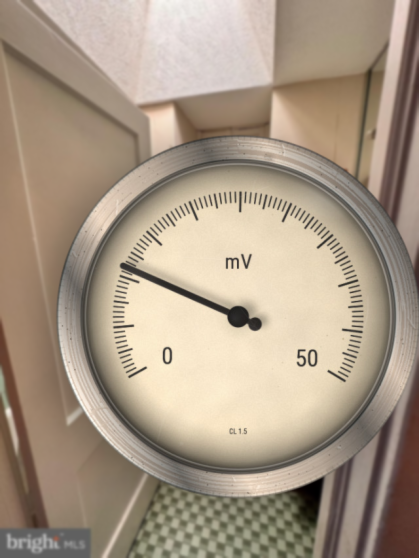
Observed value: 11 mV
